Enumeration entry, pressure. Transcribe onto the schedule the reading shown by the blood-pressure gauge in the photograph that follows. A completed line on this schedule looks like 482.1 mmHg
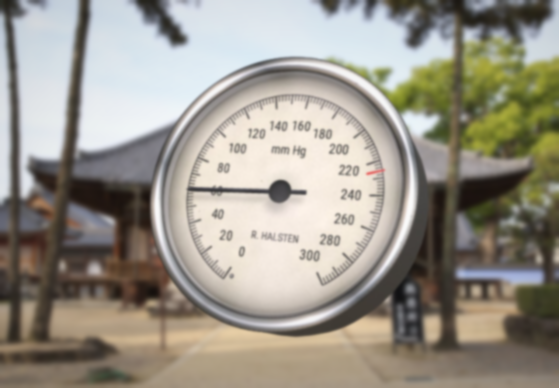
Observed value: 60 mmHg
